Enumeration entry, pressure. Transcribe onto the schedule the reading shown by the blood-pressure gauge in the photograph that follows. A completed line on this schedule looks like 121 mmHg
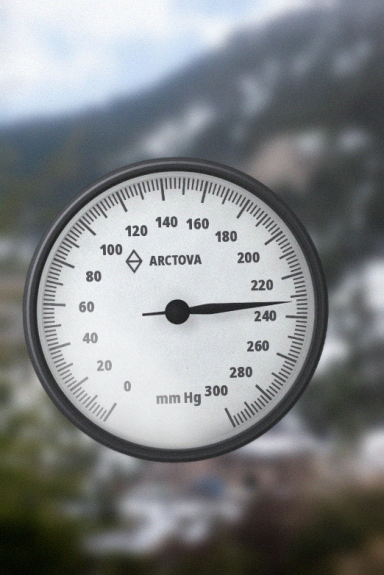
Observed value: 232 mmHg
